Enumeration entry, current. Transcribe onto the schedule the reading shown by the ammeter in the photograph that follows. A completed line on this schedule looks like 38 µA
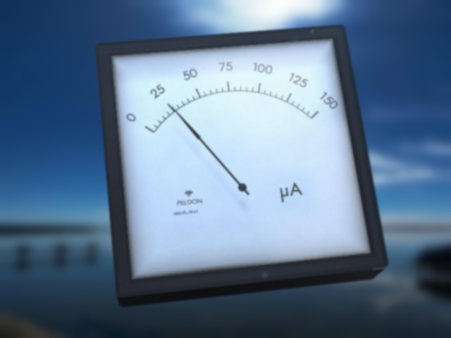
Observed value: 25 µA
